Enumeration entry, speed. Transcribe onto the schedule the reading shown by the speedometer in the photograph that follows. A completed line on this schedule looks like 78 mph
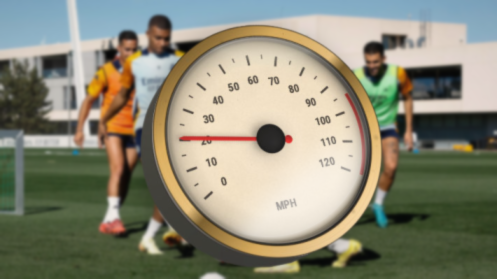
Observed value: 20 mph
